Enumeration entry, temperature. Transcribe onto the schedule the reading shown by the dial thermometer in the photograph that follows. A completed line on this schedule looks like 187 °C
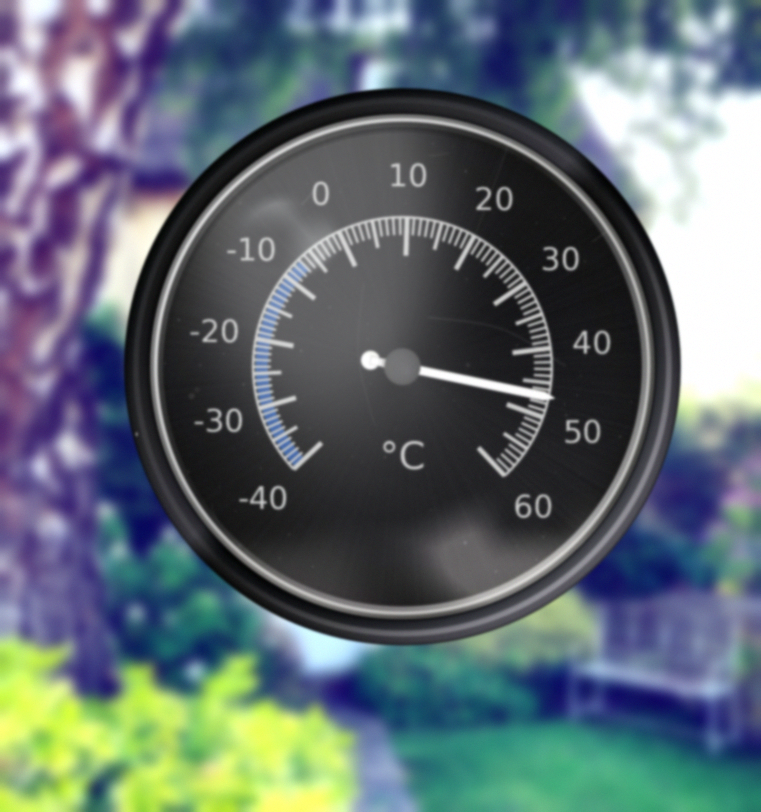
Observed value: 47 °C
